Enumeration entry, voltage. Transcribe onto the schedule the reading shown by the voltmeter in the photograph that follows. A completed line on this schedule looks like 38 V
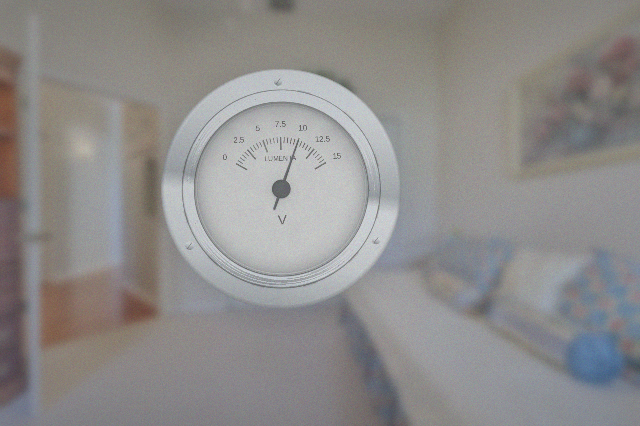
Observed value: 10 V
